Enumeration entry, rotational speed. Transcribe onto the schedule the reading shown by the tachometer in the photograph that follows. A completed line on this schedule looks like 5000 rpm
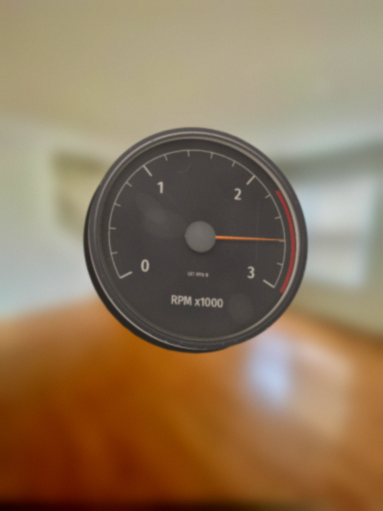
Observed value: 2600 rpm
